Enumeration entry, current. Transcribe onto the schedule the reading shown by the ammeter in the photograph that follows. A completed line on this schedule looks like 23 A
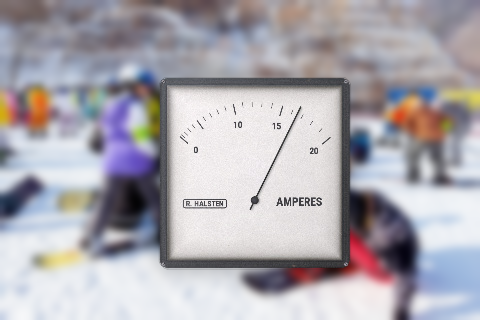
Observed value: 16.5 A
